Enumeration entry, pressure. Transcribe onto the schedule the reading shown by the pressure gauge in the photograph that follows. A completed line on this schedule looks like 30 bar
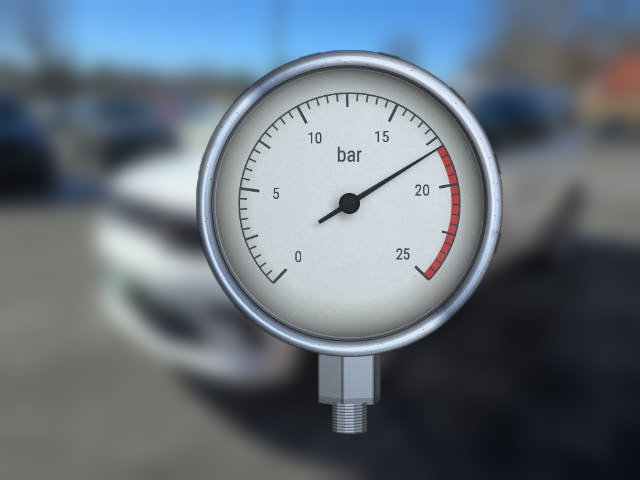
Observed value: 18 bar
